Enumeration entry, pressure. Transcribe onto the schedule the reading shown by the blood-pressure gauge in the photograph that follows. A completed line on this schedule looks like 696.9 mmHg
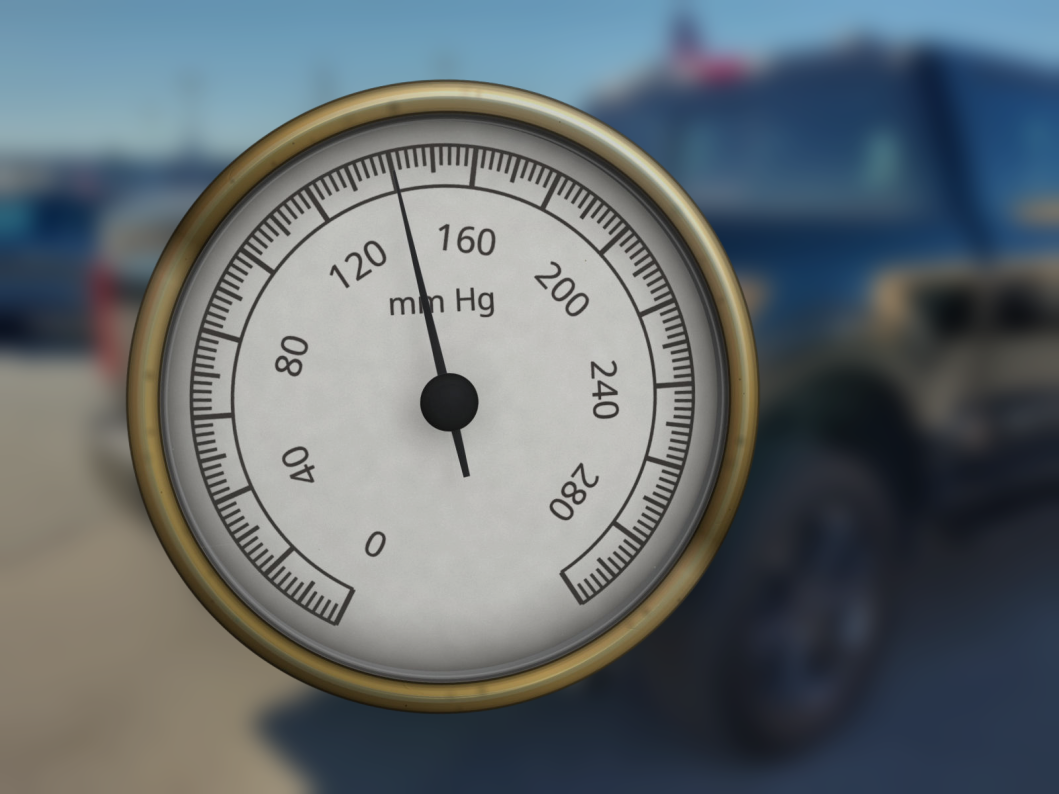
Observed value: 140 mmHg
